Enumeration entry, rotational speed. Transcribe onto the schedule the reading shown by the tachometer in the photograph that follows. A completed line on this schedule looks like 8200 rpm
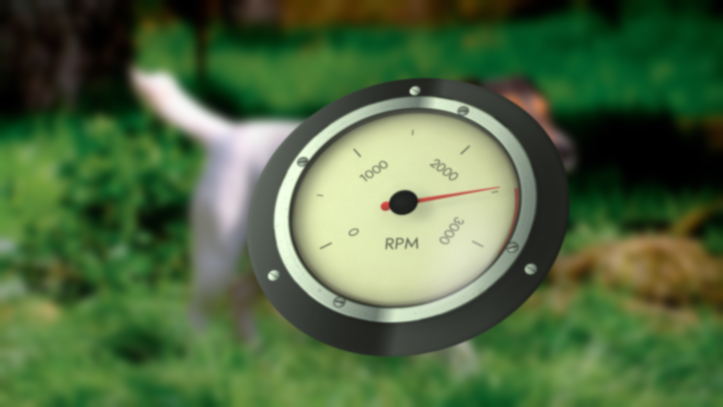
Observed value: 2500 rpm
